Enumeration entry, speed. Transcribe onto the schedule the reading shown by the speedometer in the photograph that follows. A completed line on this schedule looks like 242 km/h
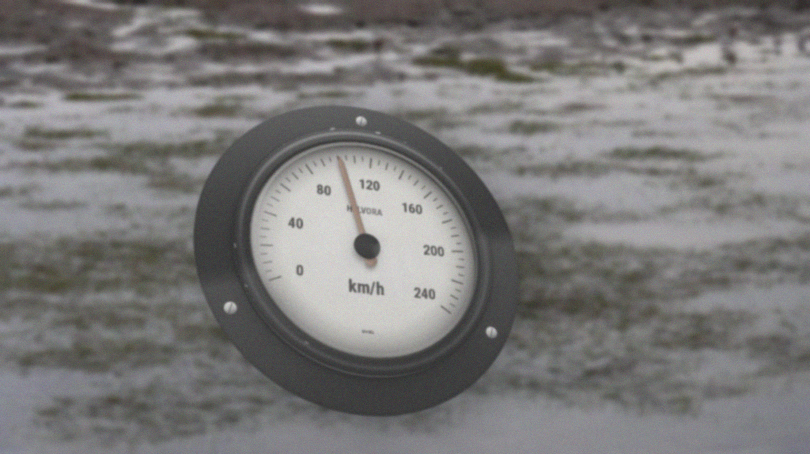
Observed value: 100 km/h
